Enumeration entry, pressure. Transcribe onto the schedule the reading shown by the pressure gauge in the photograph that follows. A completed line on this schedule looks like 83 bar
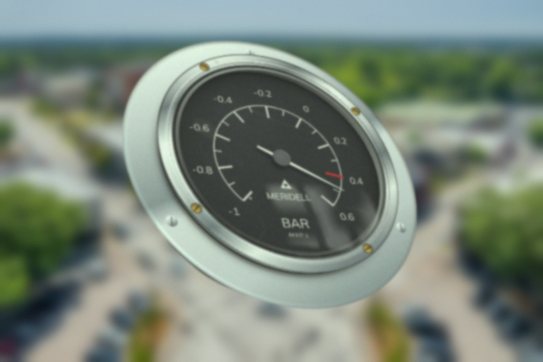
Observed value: 0.5 bar
